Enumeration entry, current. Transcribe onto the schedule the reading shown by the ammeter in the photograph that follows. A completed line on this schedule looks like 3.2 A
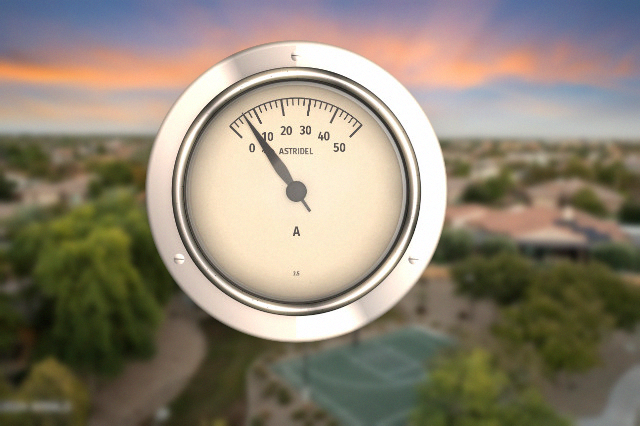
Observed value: 6 A
